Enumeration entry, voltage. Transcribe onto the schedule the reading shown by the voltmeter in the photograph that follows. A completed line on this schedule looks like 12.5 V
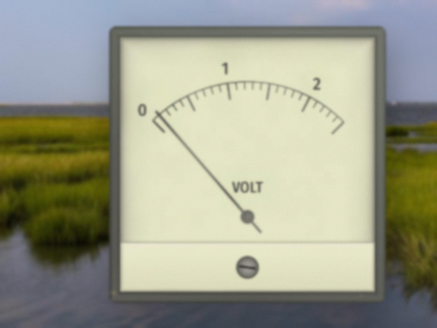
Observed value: 0.1 V
